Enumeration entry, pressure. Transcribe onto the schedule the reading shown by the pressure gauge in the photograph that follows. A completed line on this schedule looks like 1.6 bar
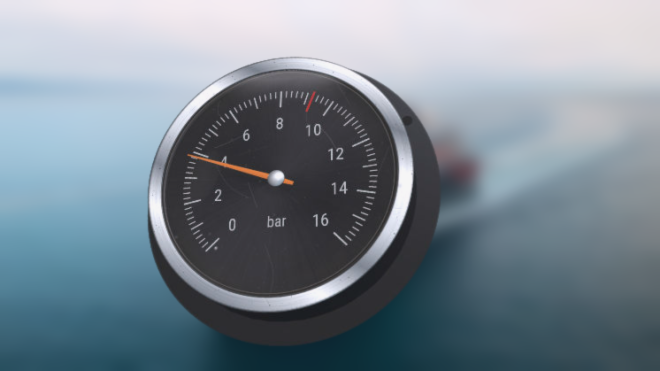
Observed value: 3.8 bar
